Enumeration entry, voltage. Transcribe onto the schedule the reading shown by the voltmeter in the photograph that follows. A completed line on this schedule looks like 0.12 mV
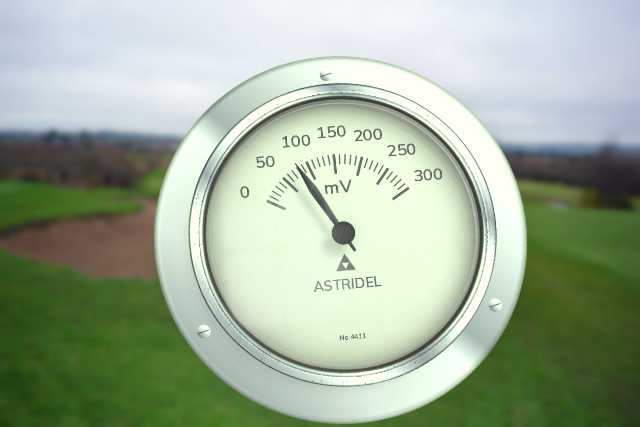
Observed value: 80 mV
